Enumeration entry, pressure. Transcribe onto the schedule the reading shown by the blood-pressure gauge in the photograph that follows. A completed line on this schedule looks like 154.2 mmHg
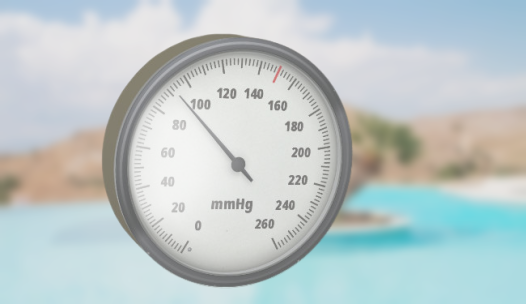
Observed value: 92 mmHg
